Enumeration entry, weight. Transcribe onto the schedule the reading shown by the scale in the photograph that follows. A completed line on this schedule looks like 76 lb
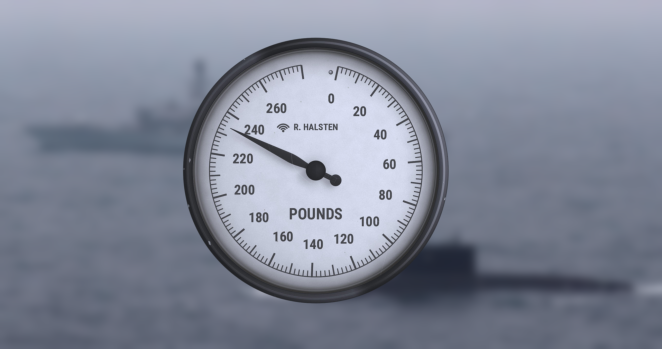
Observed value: 234 lb
